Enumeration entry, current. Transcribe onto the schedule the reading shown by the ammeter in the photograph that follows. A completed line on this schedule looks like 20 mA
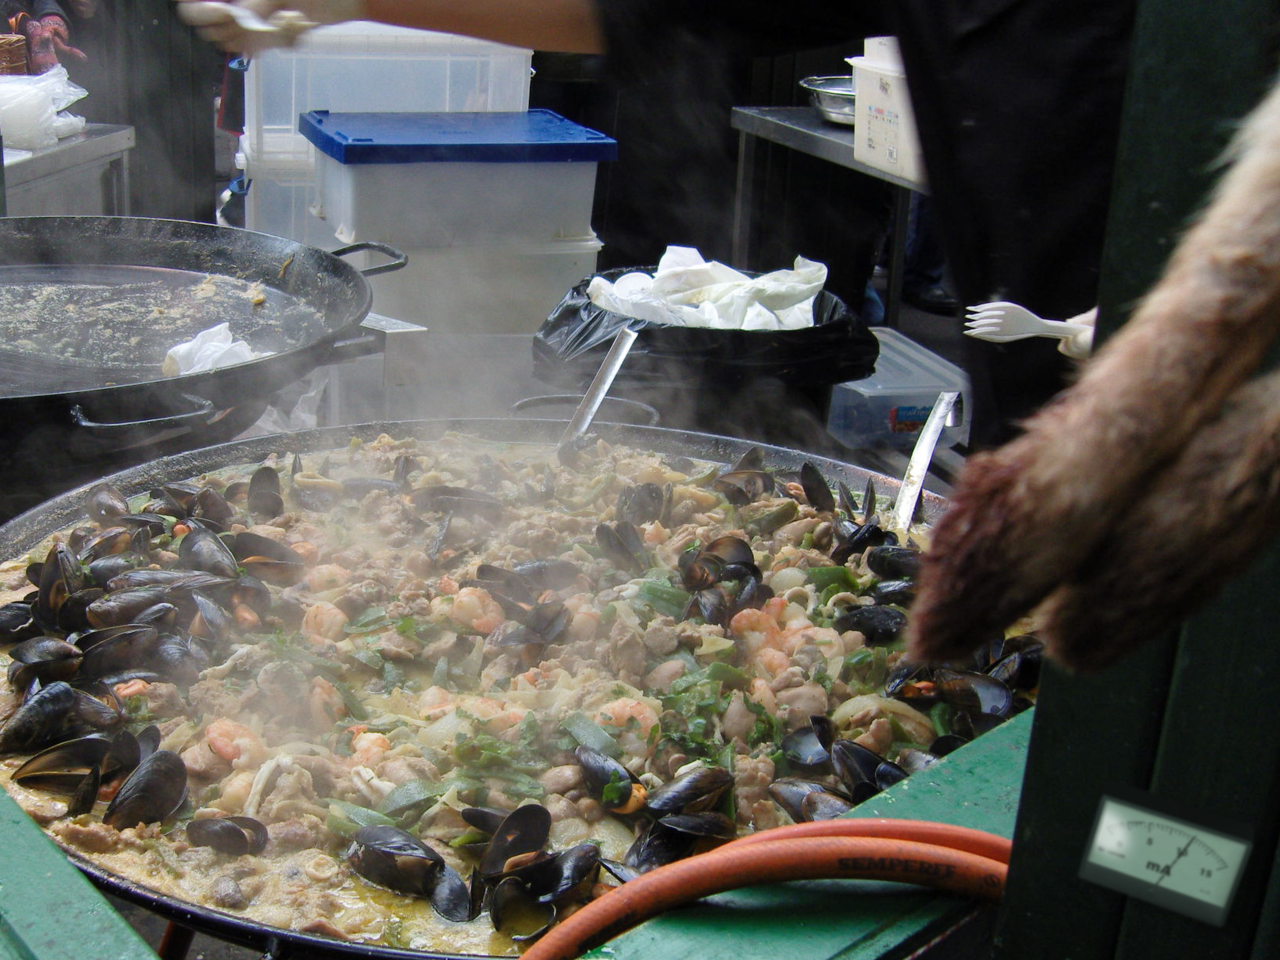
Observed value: 10 mA
